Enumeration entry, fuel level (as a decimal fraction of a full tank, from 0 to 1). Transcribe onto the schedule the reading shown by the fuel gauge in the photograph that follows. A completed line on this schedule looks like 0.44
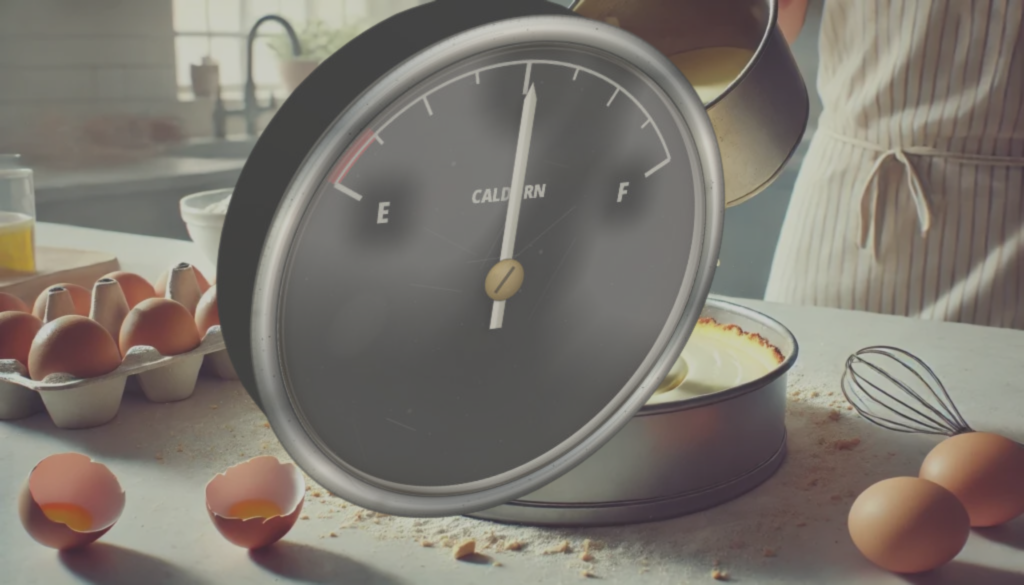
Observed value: 0.5
